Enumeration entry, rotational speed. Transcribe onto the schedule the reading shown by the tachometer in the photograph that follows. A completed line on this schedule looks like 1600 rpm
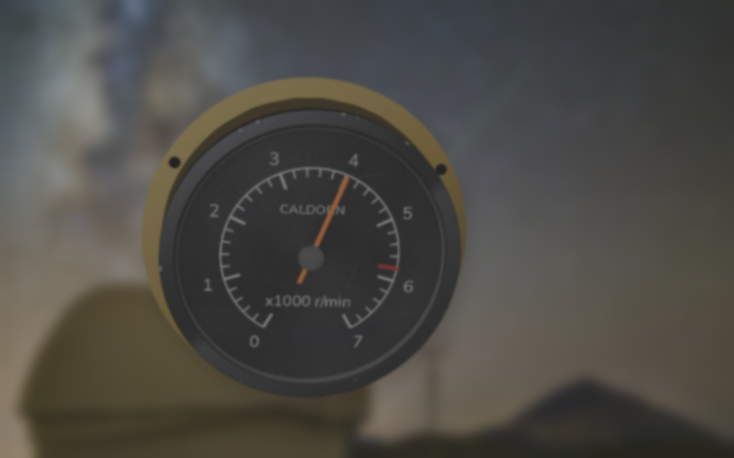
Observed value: 4000 rpm
